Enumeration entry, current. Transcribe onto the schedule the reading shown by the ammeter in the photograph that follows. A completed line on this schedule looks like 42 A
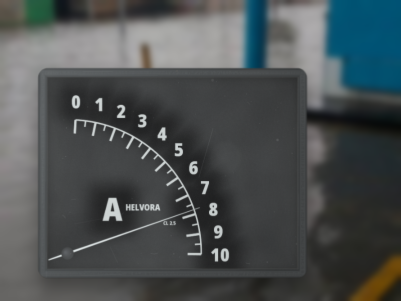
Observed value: 7.75 A
